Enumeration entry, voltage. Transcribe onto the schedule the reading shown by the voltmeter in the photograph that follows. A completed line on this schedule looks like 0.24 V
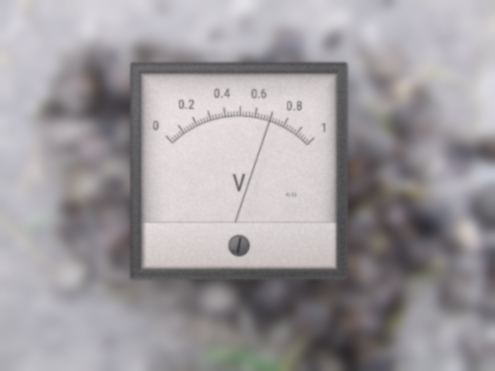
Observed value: 0.7 V
